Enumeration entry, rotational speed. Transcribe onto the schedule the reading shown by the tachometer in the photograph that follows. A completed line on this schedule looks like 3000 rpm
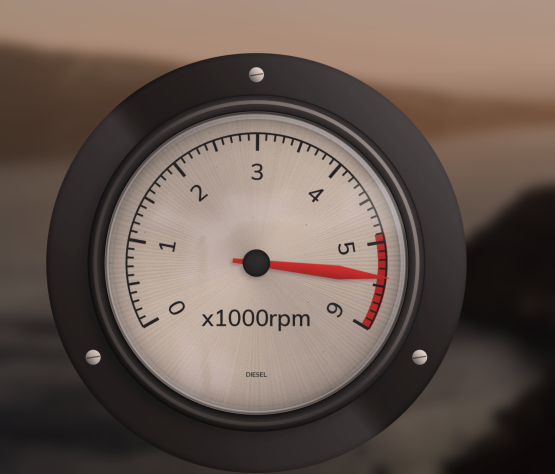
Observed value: 5400 rpm
